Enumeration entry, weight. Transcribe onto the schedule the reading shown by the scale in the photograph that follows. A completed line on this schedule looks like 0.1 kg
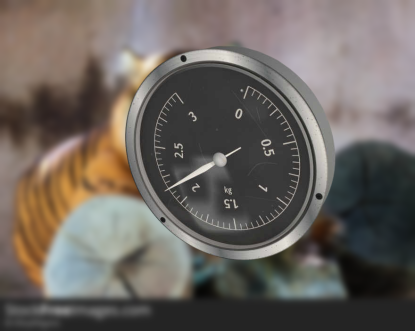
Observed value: 2.15 kg
